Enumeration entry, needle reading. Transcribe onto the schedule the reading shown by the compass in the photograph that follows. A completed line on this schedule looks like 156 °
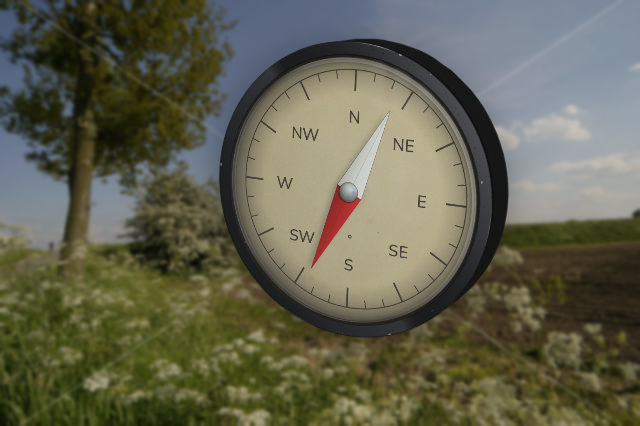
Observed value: 205 °
